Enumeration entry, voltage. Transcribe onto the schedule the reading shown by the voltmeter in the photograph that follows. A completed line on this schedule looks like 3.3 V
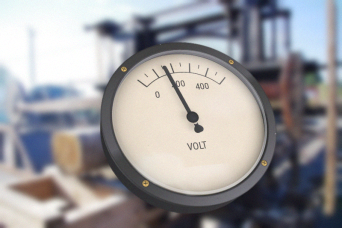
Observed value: 150 V
